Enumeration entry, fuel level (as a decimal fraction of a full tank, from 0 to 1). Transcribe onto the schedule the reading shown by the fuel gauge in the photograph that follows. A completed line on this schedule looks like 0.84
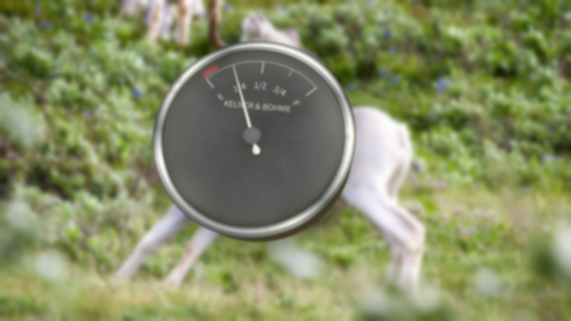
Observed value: 0.25
